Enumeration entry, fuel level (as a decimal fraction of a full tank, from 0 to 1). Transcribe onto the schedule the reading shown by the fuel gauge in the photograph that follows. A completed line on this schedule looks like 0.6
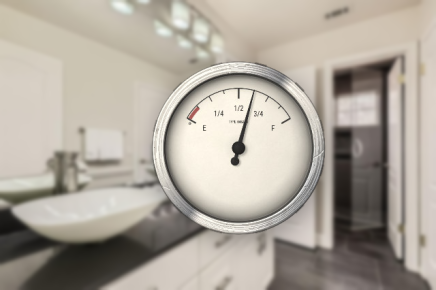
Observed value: 0.625
